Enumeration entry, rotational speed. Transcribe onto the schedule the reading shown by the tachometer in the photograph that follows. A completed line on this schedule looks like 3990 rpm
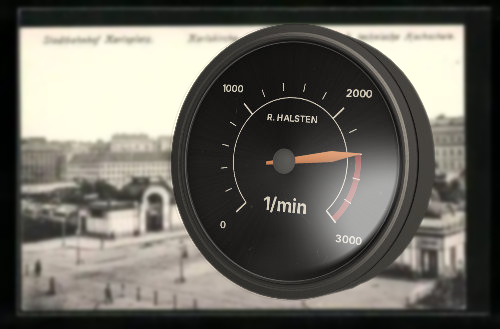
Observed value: 2400 rpm
